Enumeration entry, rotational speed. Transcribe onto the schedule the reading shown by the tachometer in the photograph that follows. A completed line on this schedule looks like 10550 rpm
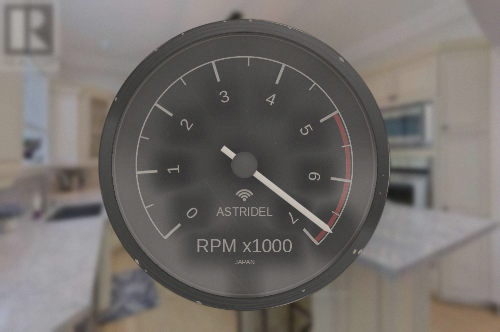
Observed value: 6750 rpm
